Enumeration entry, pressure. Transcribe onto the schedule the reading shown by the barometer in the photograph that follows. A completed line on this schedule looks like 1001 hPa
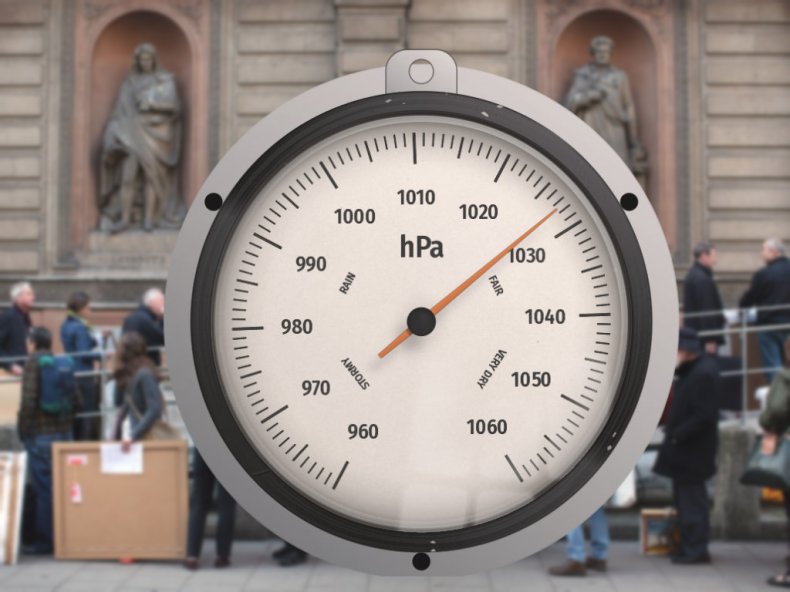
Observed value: 1027.5 hPa
